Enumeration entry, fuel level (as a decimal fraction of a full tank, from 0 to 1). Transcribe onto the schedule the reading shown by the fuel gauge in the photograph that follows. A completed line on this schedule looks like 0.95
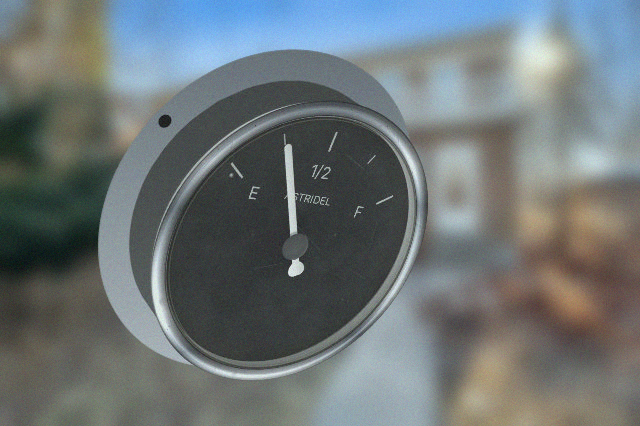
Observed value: 0.25
